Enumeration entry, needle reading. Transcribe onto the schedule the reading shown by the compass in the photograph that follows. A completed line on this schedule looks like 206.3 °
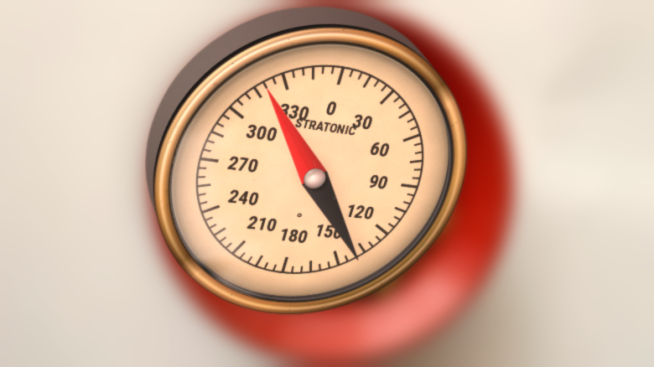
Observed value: 320 °
